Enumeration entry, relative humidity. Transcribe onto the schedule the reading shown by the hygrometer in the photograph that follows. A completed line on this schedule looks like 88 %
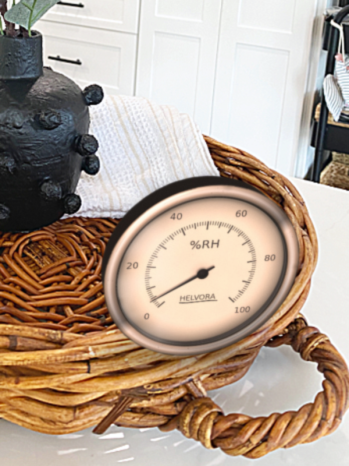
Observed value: 5 %
